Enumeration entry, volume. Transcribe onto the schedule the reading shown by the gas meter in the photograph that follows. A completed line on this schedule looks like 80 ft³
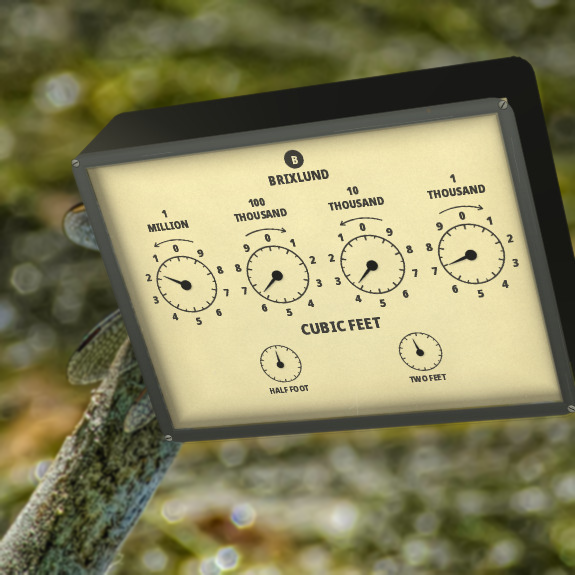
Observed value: 163700 ft³
